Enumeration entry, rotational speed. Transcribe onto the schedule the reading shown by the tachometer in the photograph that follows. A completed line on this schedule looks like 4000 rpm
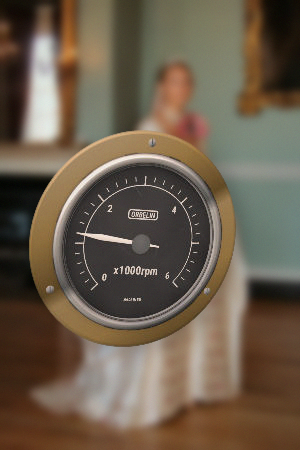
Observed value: 1200 rpm
